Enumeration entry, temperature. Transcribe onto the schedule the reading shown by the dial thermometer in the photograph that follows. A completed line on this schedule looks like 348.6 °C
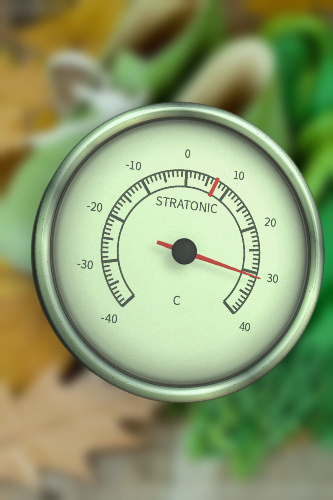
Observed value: 31 °C
